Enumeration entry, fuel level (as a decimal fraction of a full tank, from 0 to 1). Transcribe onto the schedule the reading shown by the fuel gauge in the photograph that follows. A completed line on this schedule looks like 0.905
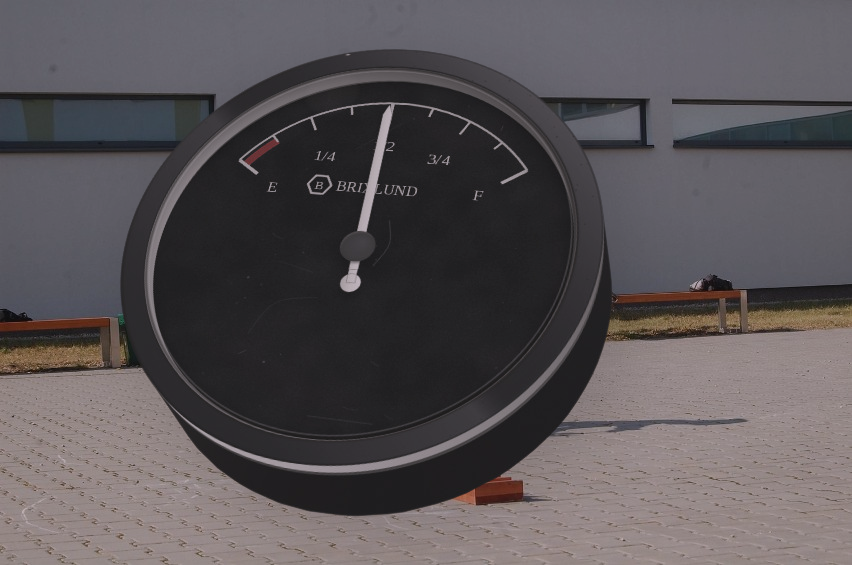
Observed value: 0.5
